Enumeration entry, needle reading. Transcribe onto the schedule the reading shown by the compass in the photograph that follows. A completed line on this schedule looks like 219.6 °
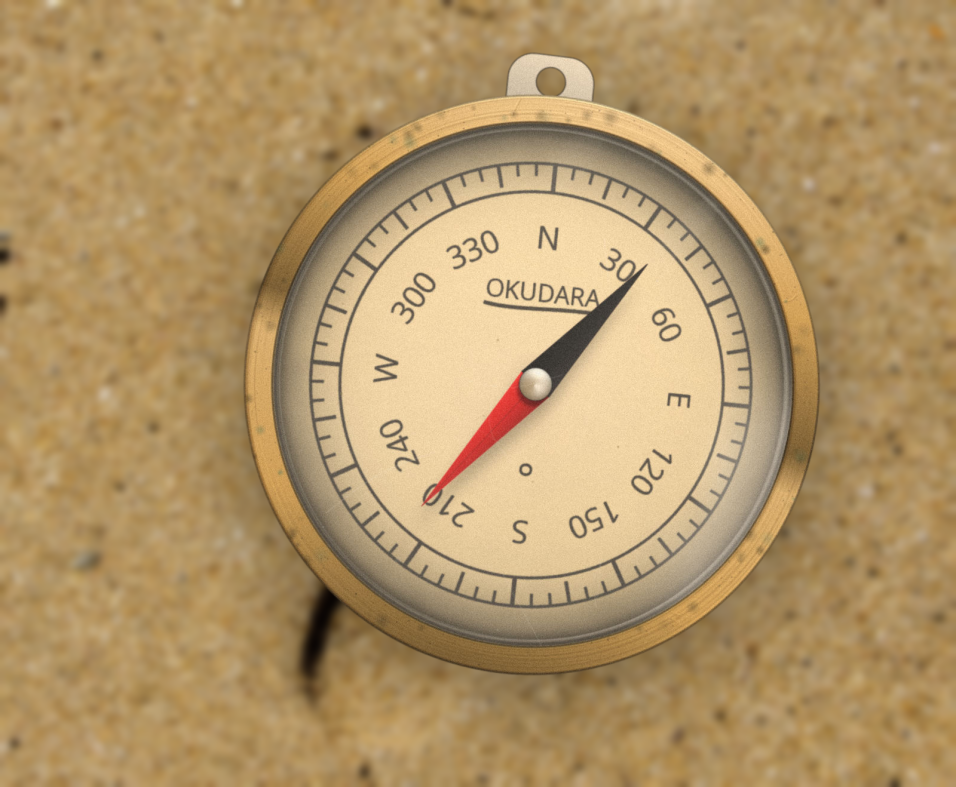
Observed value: 217.5 °
